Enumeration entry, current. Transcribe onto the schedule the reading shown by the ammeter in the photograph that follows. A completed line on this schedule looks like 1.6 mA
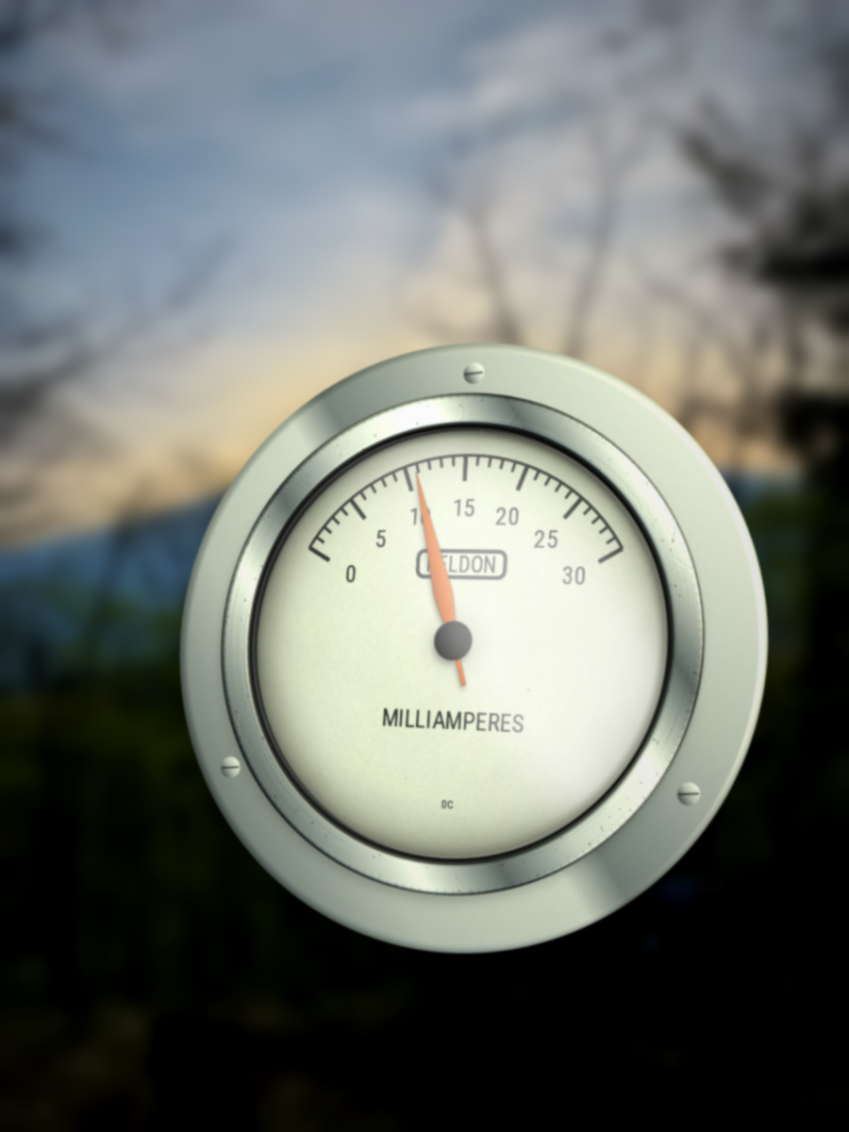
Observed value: 11 mA
